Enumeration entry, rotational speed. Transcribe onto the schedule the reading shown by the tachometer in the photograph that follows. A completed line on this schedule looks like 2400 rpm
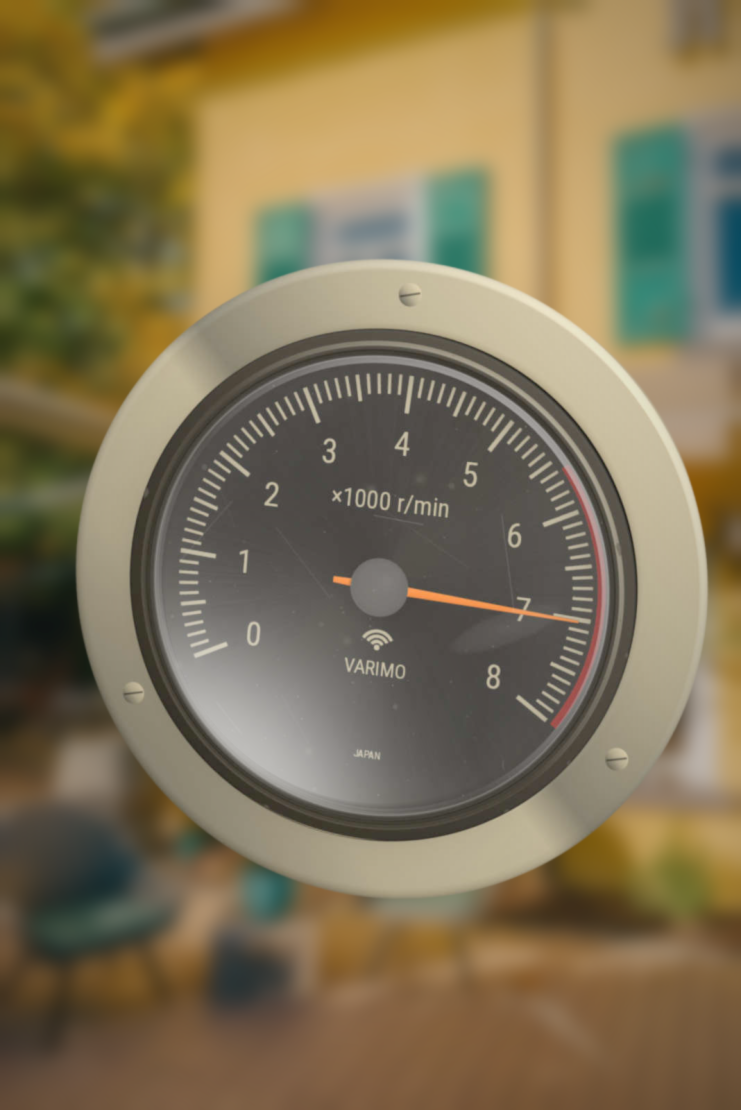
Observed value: 7000 rpm
